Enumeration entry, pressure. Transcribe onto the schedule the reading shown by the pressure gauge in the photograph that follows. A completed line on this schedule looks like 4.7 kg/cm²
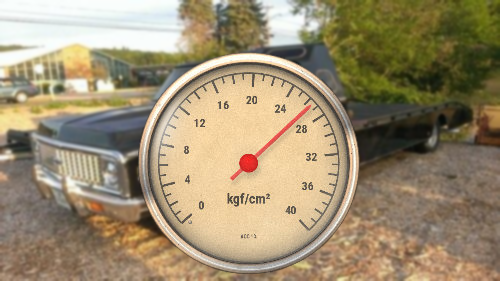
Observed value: 26.5 kg/cm²
